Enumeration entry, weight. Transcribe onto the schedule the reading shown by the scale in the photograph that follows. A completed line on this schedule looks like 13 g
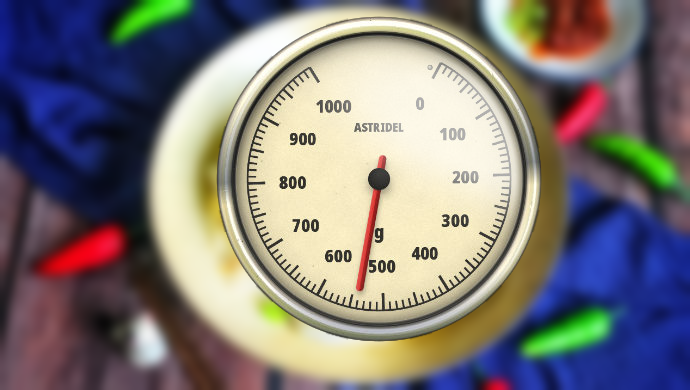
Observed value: 540 g
